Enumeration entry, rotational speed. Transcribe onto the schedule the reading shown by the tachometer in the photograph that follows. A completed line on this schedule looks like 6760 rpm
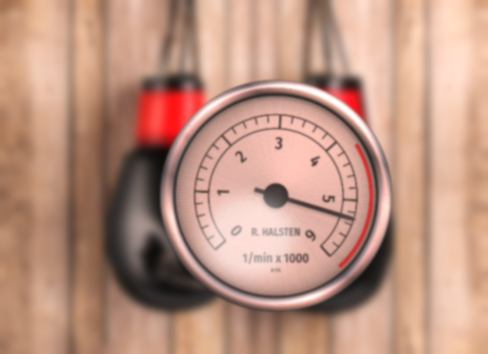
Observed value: 5300 rpm
